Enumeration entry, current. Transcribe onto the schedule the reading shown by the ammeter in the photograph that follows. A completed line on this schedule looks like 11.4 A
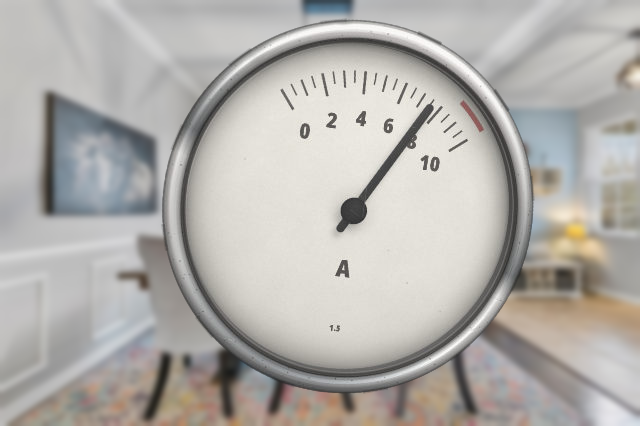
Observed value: 7.5 A
